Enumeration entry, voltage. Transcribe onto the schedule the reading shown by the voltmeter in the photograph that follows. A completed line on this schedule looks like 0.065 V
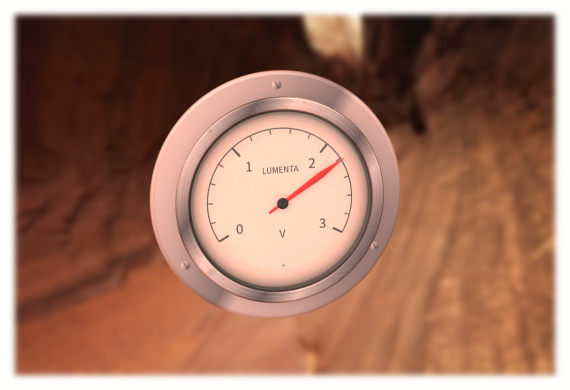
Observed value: 2.2 V
